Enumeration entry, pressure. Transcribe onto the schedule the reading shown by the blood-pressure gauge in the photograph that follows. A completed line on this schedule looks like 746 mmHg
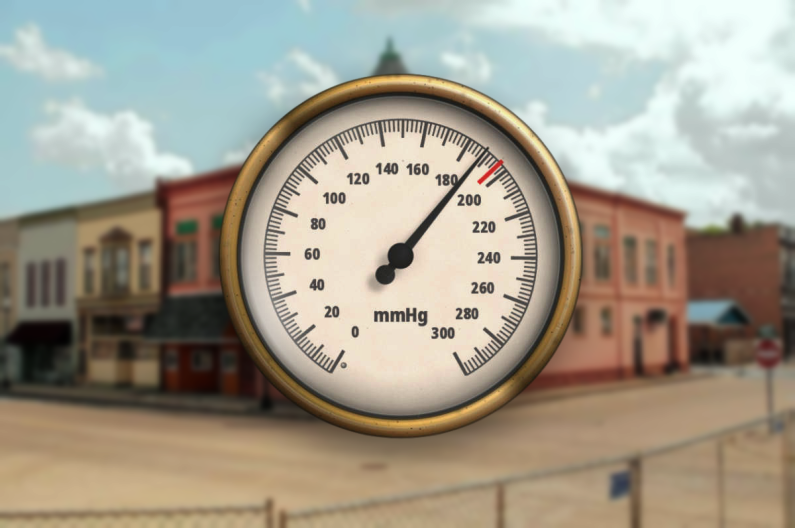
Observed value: 188 mmHg
